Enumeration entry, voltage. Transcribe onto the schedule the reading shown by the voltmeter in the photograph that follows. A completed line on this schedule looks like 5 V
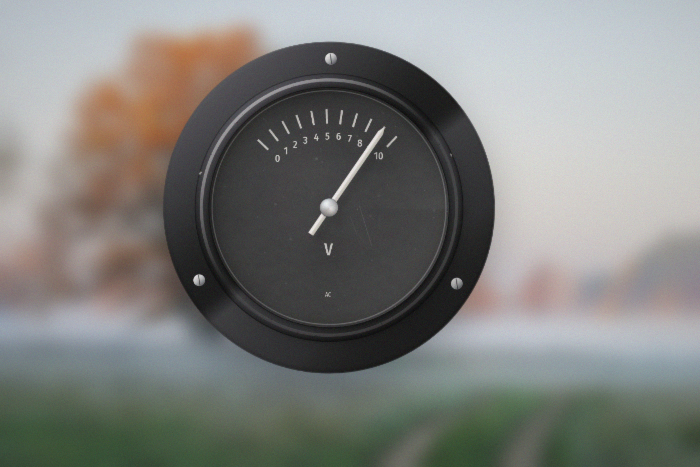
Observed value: 9 V
